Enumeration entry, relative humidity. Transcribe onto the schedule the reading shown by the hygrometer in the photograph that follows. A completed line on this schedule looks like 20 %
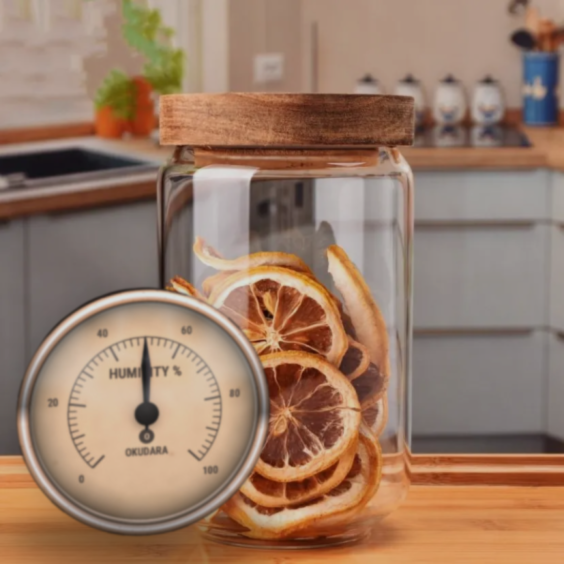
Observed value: 50 %
